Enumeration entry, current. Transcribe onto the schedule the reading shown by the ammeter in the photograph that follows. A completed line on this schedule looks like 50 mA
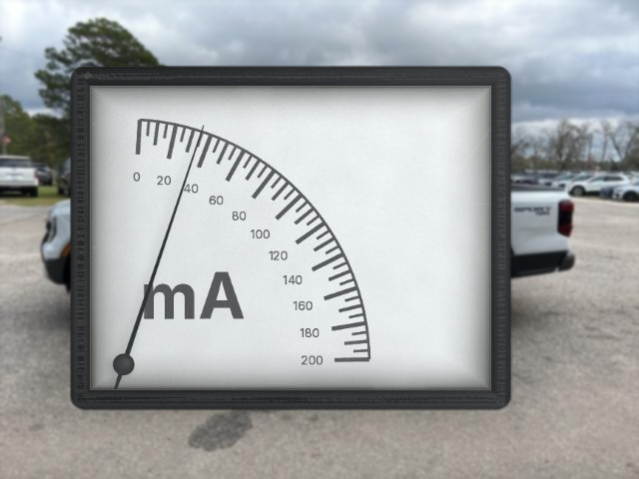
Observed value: 35 mA
